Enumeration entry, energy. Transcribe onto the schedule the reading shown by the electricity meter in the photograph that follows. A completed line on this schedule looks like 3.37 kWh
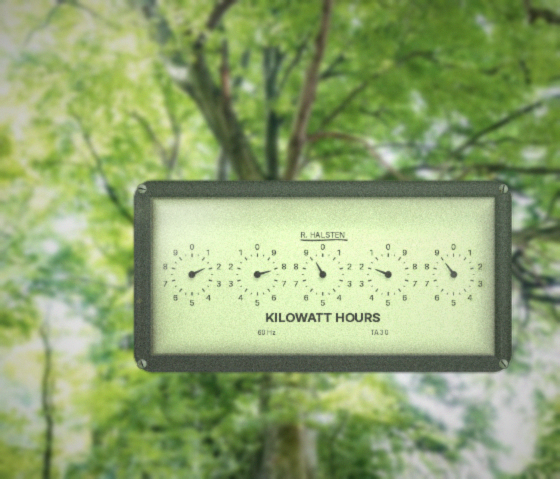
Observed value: 17919 kWh
